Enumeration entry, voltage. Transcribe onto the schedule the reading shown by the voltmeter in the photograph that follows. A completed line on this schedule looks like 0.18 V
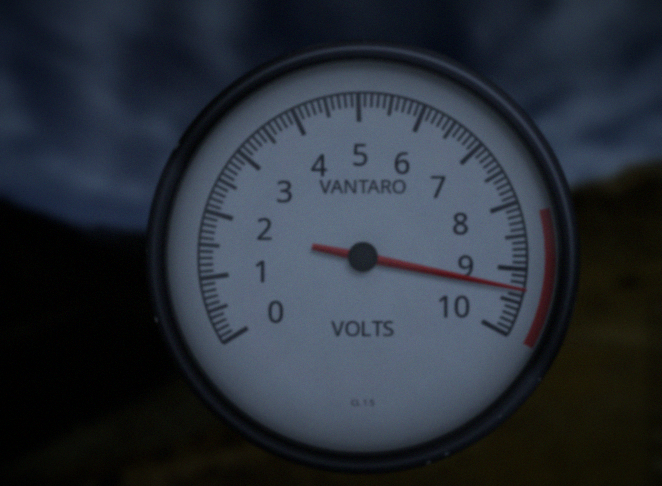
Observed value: 9.3 V
